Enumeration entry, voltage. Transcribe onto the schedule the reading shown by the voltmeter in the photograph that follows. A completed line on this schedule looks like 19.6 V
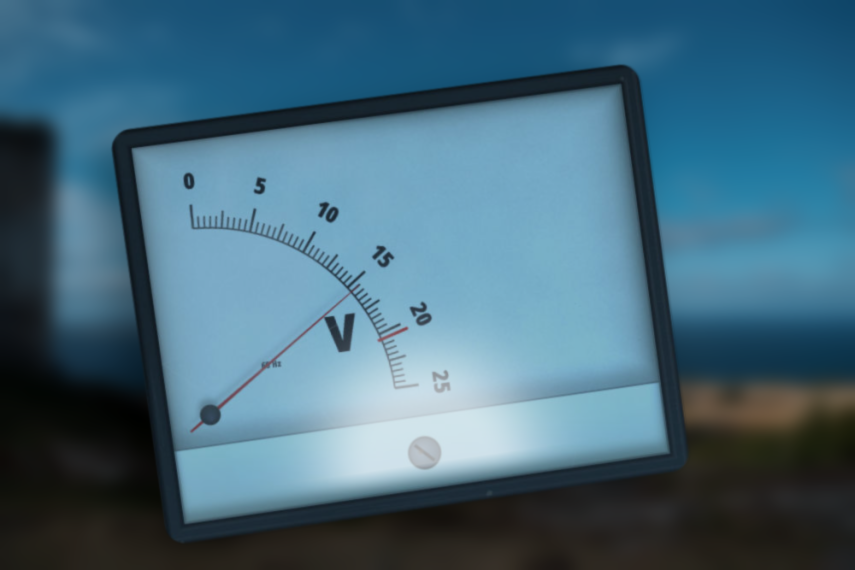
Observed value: 15.5 V
